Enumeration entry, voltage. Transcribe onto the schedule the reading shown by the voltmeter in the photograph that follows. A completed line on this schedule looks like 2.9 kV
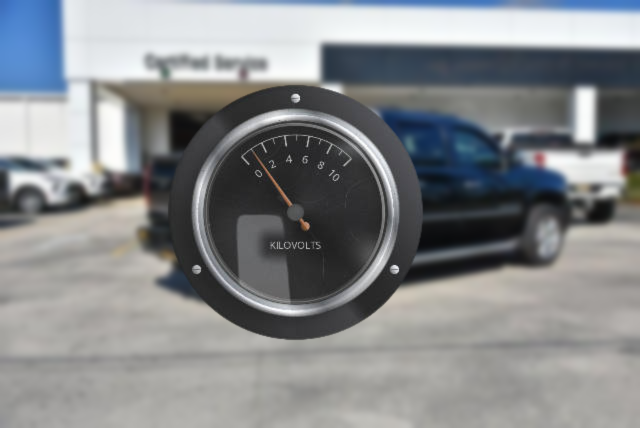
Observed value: 1 kV
